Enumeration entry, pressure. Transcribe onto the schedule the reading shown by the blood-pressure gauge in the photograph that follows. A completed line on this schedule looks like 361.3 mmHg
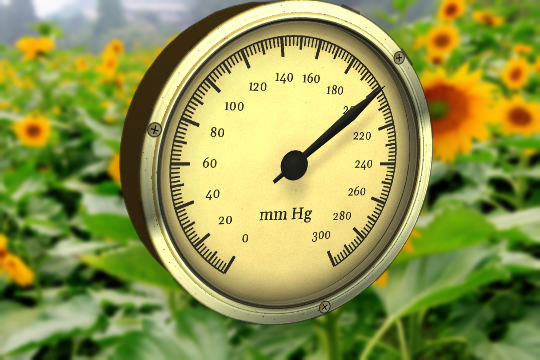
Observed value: 200 mmHg
